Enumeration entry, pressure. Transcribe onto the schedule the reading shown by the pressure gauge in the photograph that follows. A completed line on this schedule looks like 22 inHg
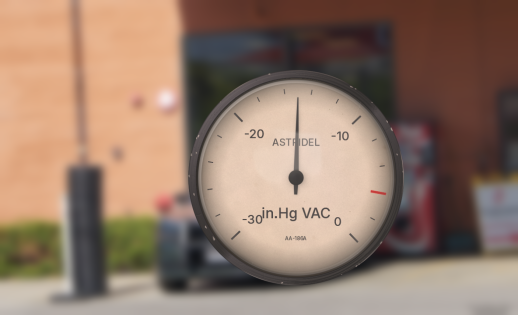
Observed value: -15 inHg
